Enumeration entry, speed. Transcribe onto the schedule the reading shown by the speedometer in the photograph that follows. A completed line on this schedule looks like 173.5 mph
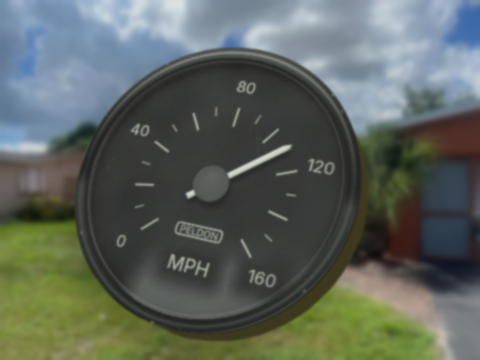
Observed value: 110 mph
